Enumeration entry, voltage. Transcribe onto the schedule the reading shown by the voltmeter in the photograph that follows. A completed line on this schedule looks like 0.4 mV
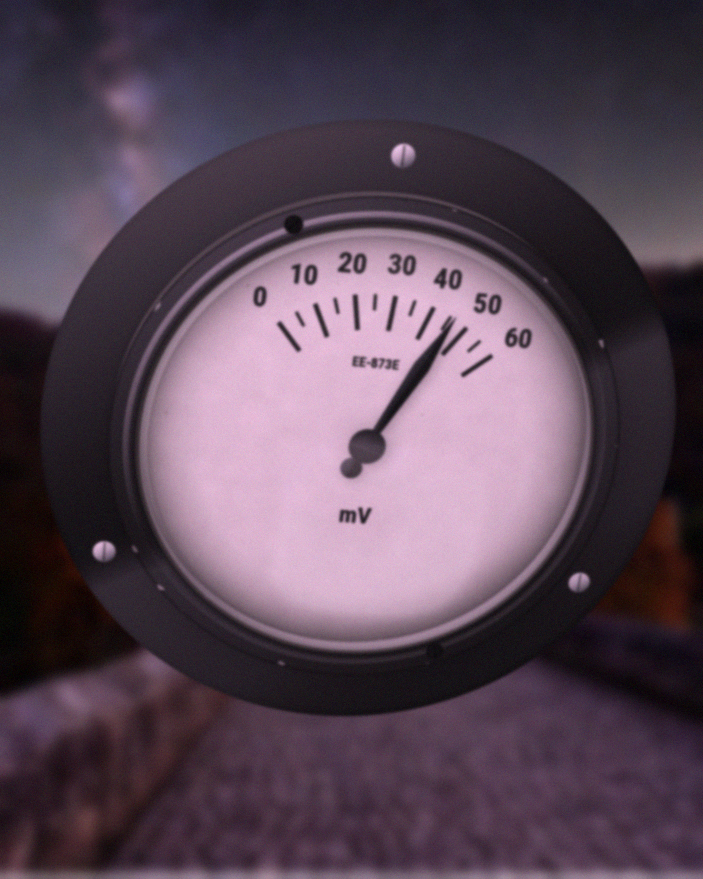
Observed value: 45 mV
